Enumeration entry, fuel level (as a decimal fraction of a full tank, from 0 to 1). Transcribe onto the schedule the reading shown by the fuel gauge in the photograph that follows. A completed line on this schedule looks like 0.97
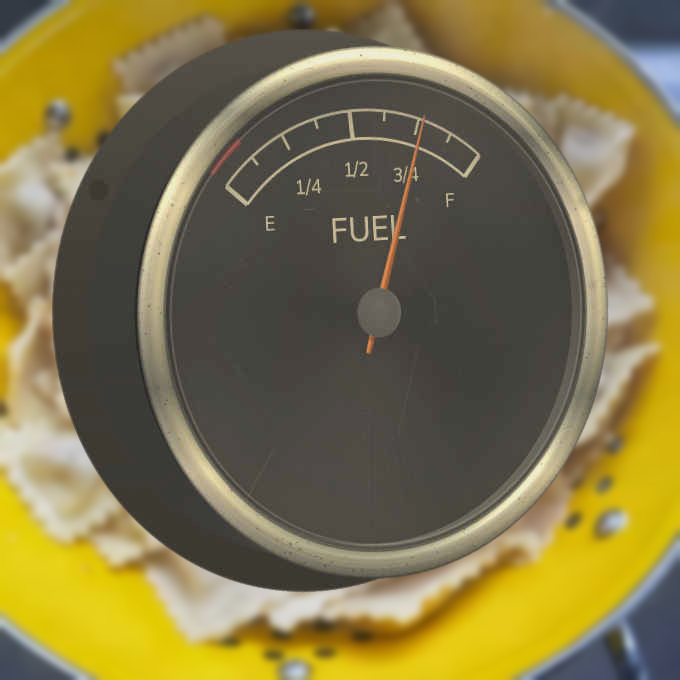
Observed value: 0.75
